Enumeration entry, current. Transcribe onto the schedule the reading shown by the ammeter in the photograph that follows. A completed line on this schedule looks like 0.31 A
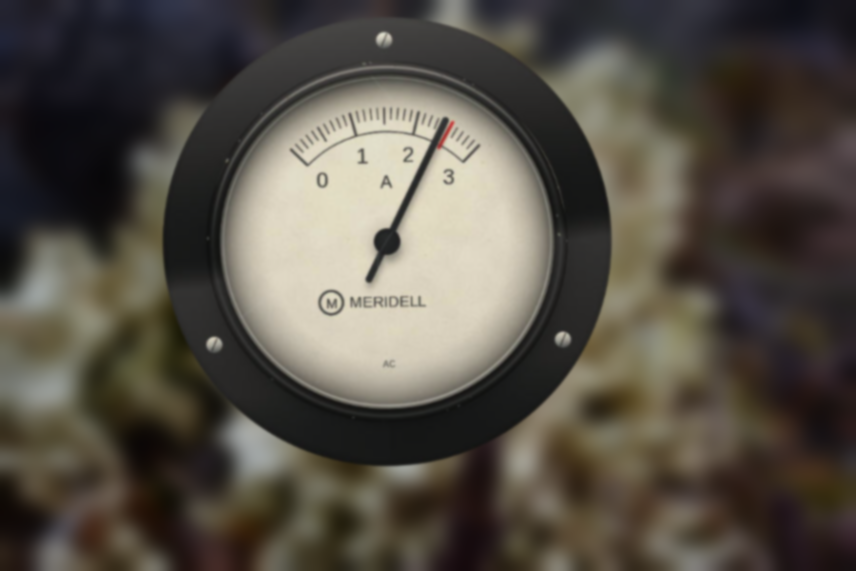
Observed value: 2.4 A
